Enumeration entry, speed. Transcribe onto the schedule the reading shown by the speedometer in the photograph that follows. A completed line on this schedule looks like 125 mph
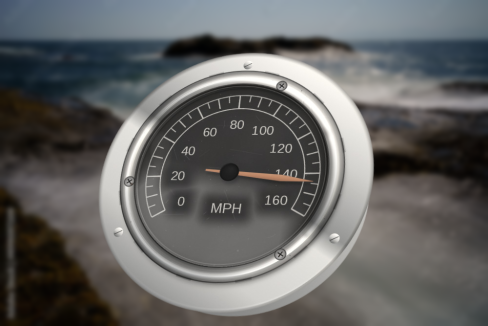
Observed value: 145 mph
